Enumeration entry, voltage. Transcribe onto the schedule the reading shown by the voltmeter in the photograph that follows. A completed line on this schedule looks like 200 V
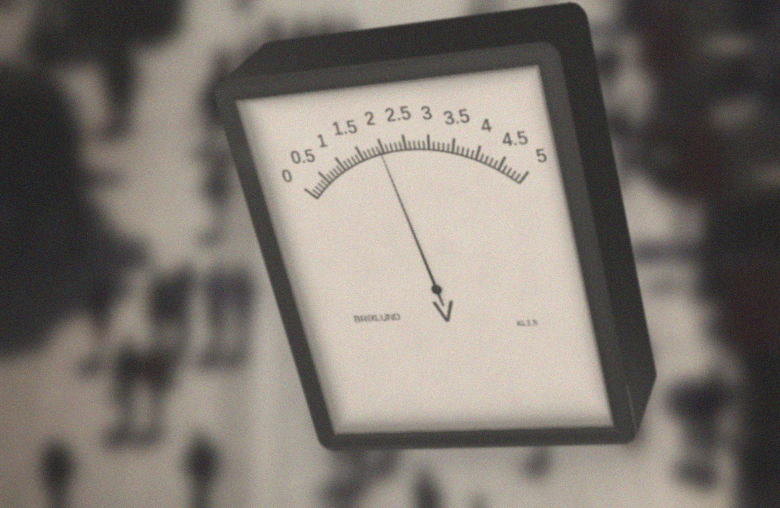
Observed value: 2 V
